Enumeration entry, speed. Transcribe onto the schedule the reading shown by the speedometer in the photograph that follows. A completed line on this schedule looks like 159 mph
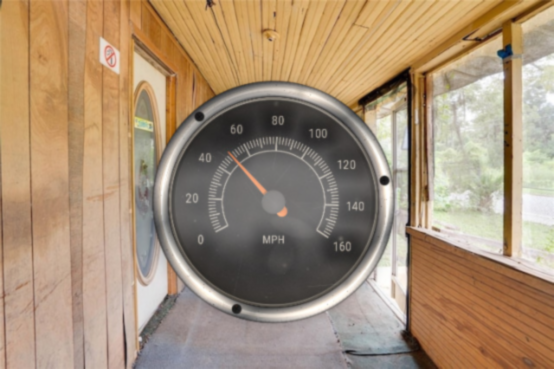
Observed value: 50 mph
